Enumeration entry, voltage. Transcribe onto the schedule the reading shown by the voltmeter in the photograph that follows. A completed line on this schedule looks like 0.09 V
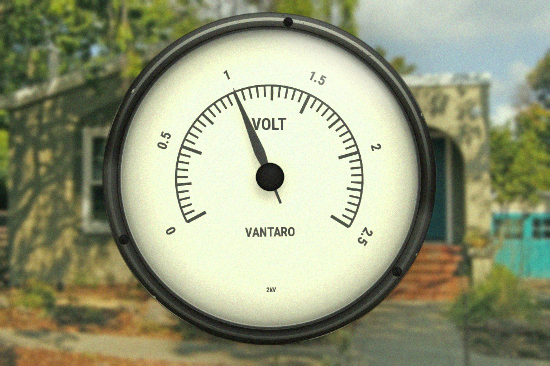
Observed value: 1 V
